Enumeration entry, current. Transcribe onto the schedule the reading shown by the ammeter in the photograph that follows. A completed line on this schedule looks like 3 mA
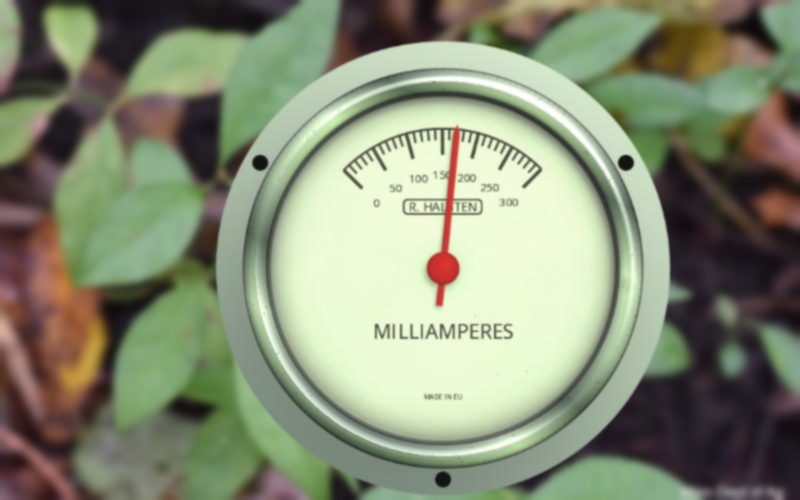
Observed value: 170 mA
